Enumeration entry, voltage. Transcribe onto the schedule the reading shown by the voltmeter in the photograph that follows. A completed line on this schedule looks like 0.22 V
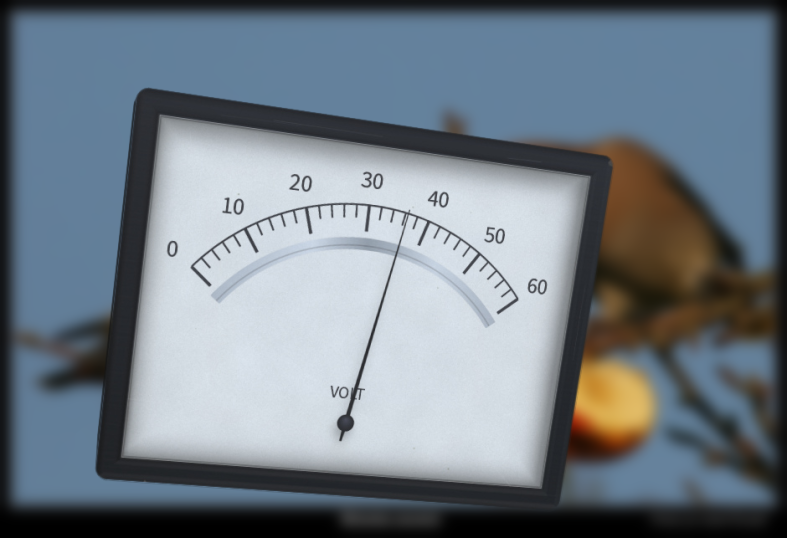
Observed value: 36 V
